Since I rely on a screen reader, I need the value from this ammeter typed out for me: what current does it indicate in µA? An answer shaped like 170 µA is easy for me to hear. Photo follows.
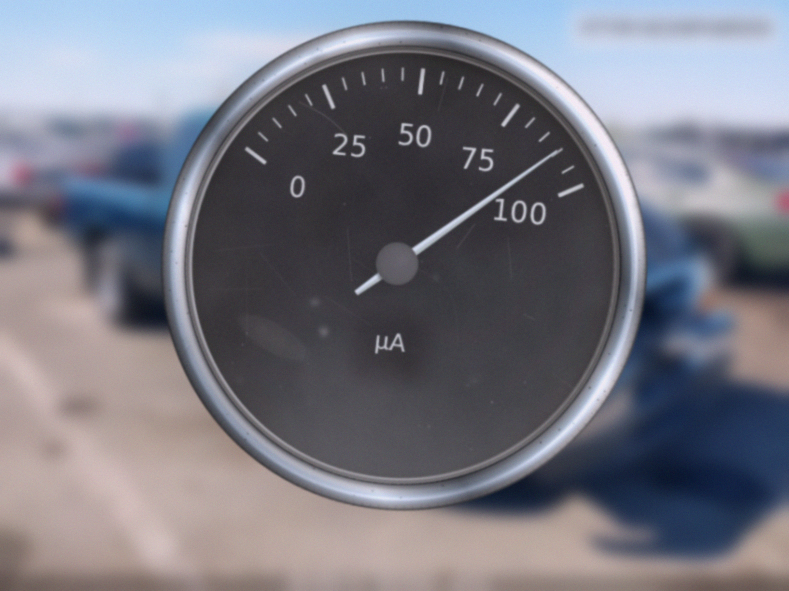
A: 90 µA
